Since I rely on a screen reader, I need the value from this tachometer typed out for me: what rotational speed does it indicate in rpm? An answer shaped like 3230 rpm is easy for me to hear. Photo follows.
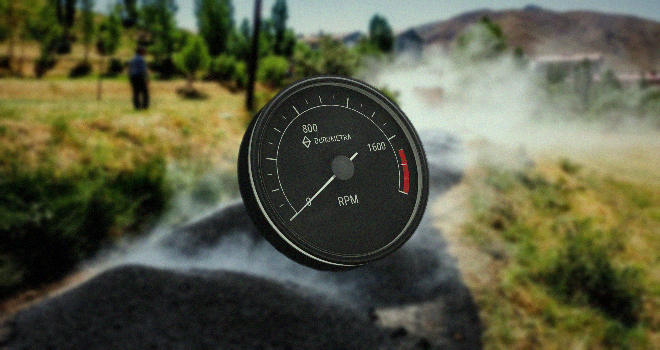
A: 0 rpm
